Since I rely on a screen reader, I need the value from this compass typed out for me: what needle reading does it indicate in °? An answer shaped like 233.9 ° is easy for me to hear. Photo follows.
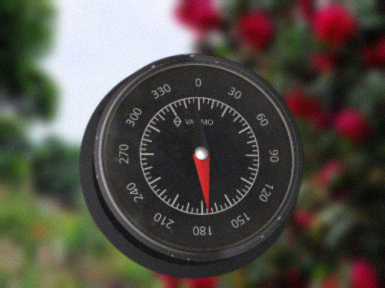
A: 175 °
